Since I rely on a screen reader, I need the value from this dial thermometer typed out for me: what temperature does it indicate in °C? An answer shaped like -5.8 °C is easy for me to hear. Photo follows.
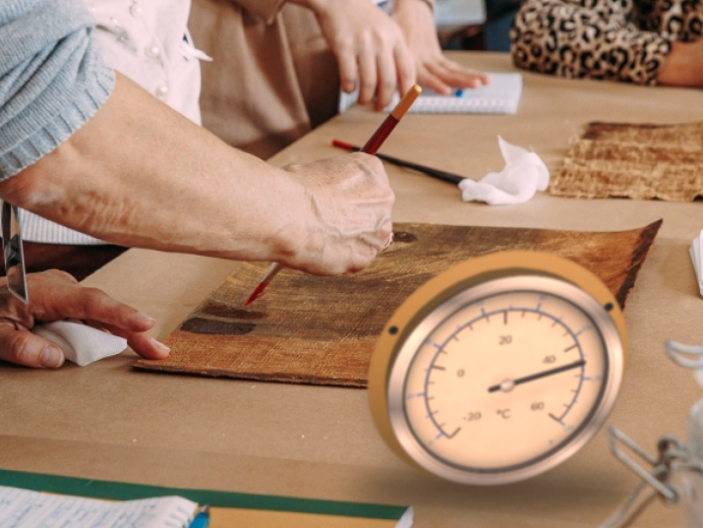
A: 44 °C
